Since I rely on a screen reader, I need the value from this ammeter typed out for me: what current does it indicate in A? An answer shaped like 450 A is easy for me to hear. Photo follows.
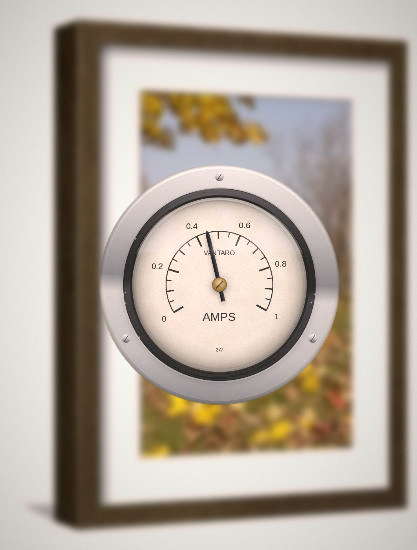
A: 0.45 A
